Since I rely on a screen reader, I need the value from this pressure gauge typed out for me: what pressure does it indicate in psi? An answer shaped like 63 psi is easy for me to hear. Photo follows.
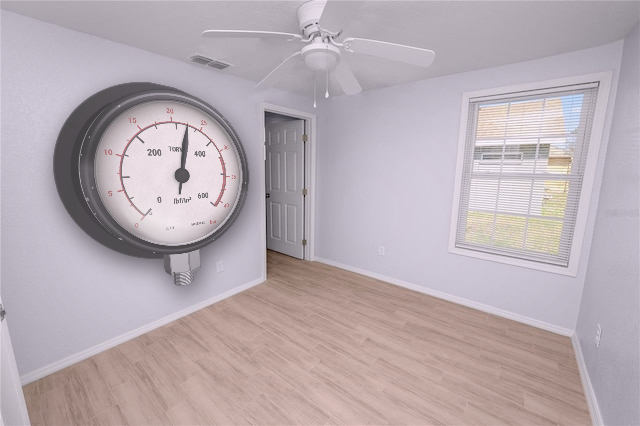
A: 325 psi
